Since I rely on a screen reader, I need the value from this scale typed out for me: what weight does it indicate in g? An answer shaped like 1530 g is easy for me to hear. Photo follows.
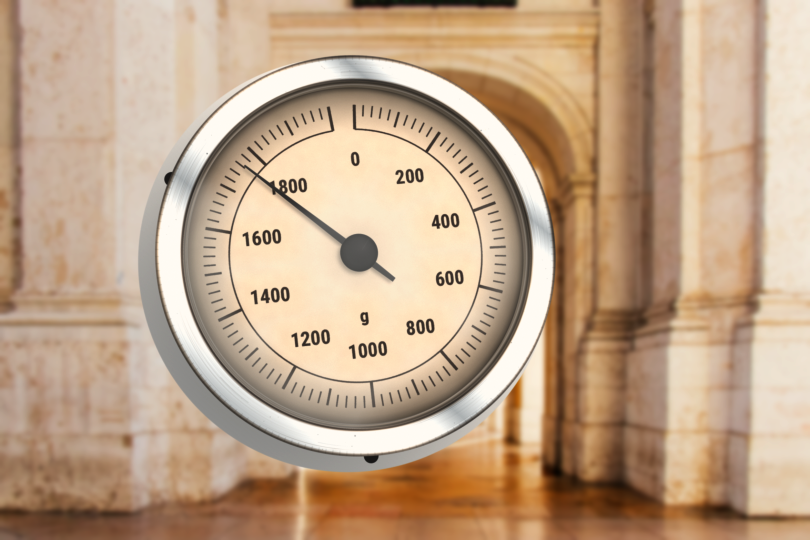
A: 1760 g
